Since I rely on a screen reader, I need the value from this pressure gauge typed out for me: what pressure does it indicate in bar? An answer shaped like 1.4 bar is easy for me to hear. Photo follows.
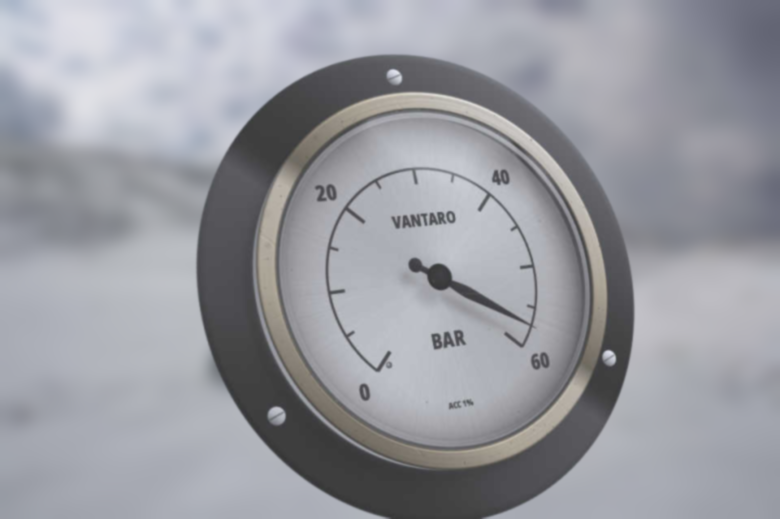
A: 57.5 bar
